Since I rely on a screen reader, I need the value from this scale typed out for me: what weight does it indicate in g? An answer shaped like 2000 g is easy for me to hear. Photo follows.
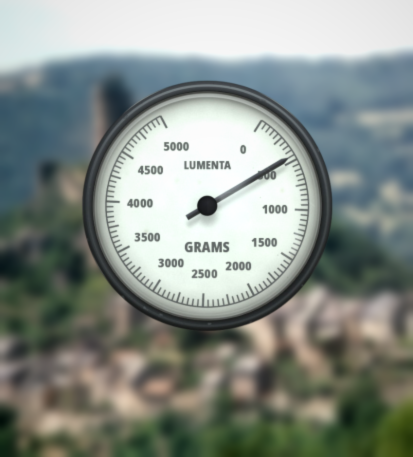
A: 450 g
